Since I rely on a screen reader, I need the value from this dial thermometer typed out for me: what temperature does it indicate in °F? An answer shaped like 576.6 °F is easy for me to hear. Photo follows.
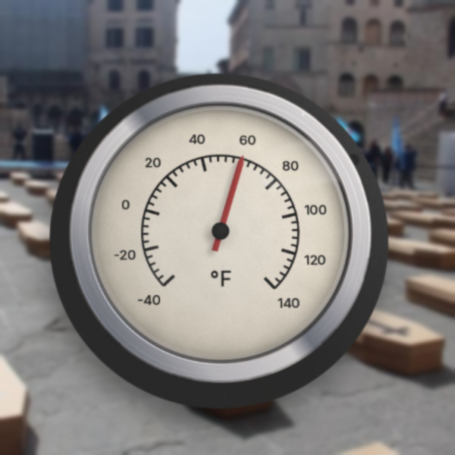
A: 60 °F
